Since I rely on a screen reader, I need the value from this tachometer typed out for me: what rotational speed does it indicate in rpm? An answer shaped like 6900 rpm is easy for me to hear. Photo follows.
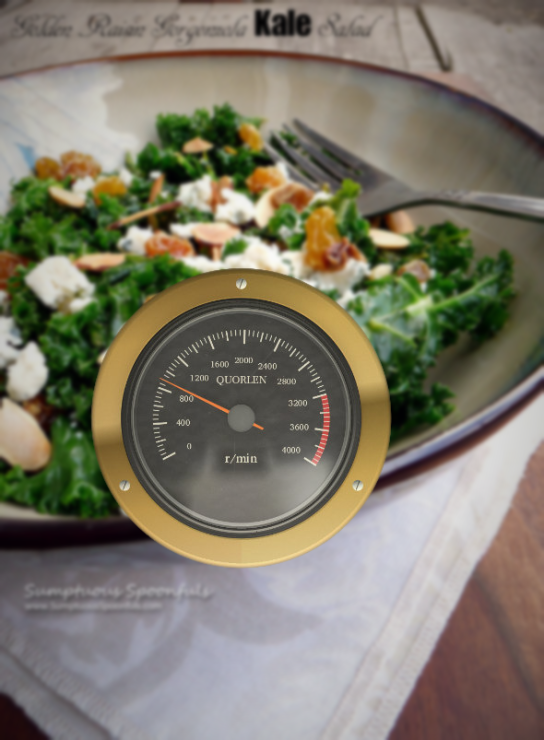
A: 900 rpm
